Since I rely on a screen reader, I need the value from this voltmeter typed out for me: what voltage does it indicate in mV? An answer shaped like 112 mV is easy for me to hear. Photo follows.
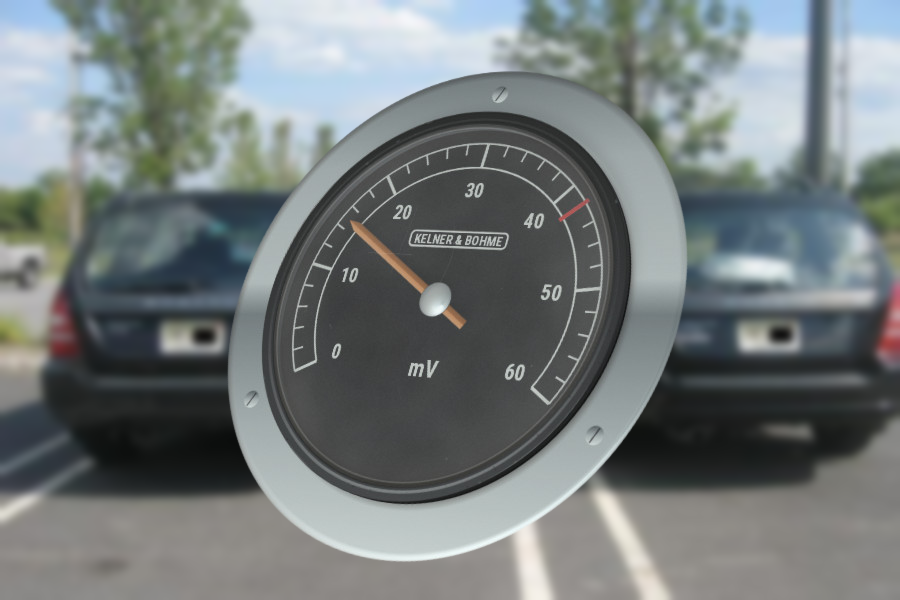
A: 15 mV
